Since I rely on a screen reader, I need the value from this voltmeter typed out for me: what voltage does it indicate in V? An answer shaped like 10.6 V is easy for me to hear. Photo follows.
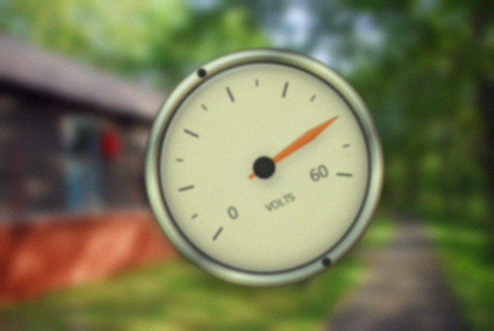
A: 50 V
